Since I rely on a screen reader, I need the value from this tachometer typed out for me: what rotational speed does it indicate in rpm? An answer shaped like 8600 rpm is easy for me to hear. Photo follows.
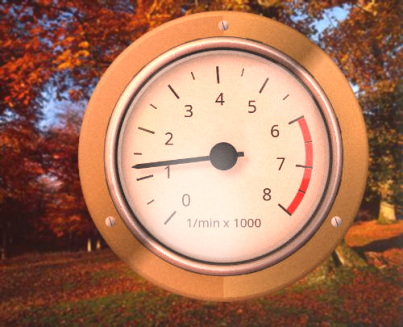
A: 1250 rpm
